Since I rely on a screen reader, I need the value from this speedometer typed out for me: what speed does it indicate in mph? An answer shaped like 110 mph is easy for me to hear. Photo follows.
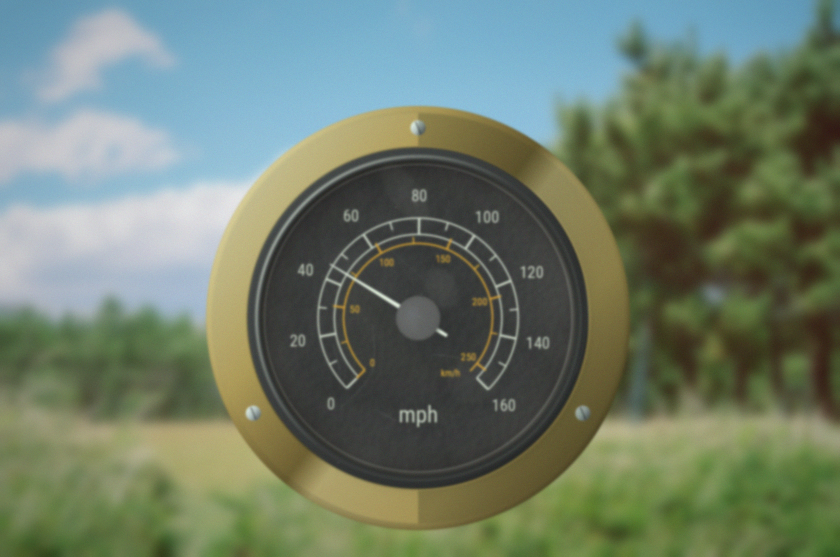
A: 45 mph
